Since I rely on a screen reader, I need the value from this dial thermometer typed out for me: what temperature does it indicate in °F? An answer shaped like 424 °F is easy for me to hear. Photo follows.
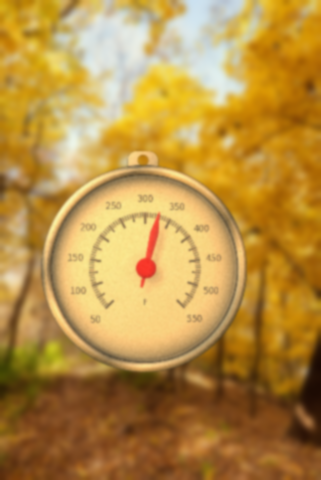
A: 325 °F
